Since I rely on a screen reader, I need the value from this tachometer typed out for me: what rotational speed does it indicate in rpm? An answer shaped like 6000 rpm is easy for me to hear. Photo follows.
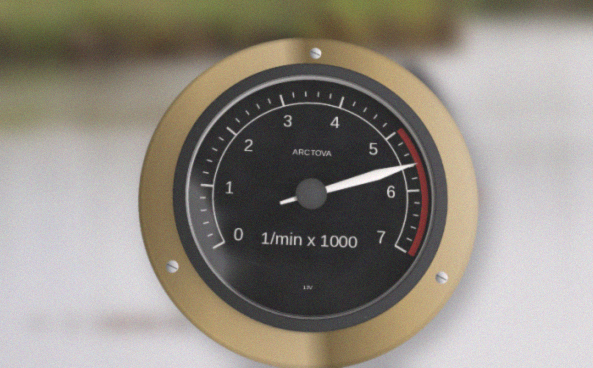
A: 5600 rpm
